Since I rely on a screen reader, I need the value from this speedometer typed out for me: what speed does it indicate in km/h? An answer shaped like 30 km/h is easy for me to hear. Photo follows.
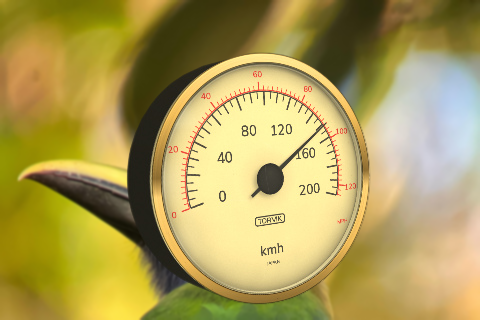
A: 150 km/h
